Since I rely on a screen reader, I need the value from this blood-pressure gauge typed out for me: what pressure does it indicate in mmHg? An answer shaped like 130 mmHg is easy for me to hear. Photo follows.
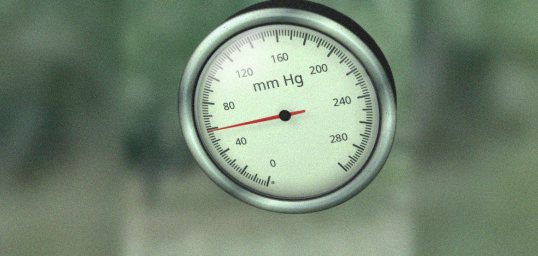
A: 60 mmHg
